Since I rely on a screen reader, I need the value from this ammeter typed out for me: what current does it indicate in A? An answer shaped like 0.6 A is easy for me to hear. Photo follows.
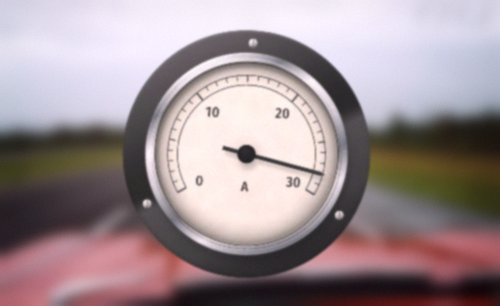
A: 28 A
